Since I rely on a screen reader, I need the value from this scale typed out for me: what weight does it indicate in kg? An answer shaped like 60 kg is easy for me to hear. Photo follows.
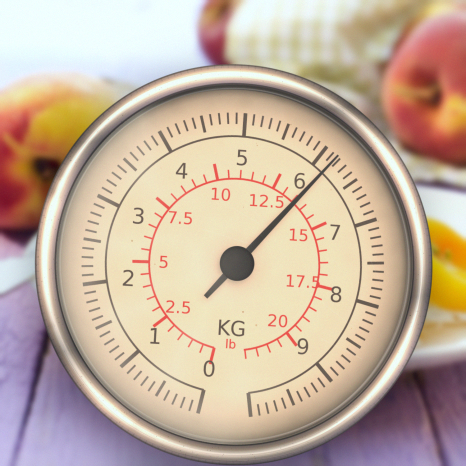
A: 6.15 kg
